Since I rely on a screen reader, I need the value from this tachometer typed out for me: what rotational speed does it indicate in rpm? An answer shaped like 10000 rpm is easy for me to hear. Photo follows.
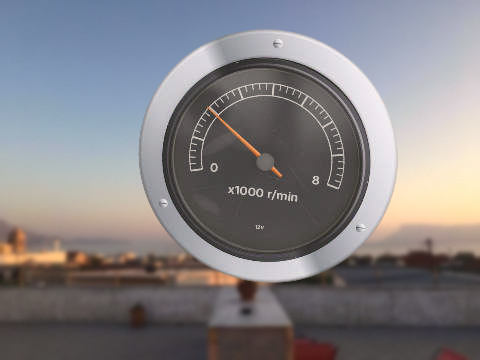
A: 2000 rpm
